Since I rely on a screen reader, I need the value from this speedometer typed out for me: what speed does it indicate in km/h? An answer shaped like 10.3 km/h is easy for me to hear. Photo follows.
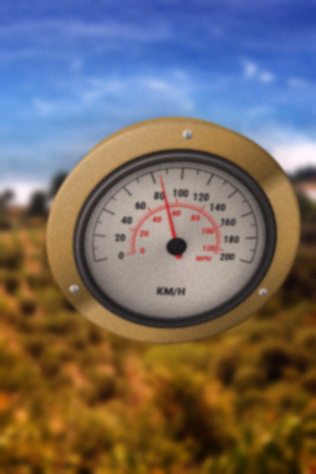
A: 85 km/h
